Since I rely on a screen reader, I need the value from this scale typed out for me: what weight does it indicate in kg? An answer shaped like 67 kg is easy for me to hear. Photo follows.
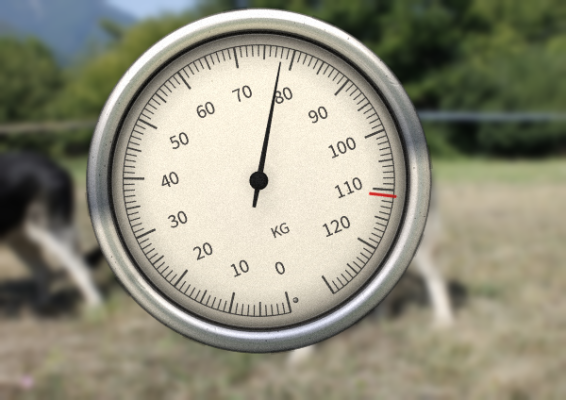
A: 78 kg
